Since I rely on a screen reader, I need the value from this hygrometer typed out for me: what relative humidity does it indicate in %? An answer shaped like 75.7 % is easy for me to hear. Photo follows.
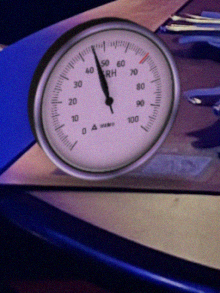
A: 45 %
